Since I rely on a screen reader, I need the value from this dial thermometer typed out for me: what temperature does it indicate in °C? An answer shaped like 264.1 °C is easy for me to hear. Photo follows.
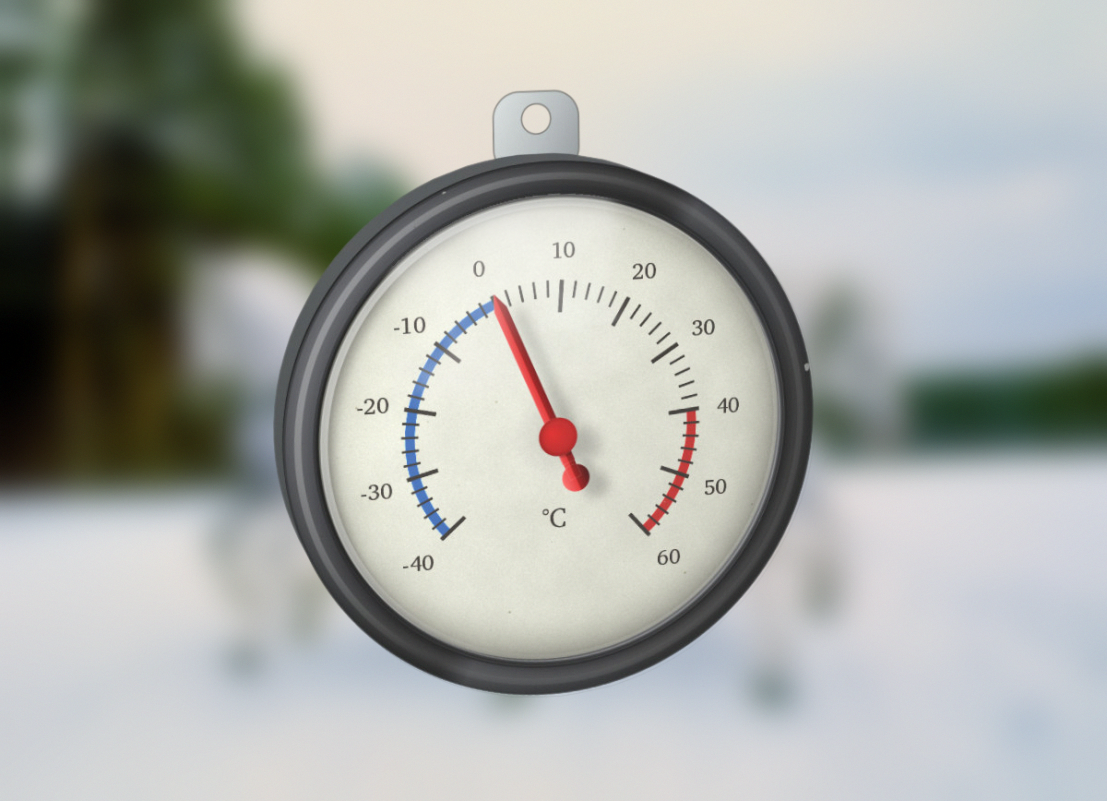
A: 0 °C
